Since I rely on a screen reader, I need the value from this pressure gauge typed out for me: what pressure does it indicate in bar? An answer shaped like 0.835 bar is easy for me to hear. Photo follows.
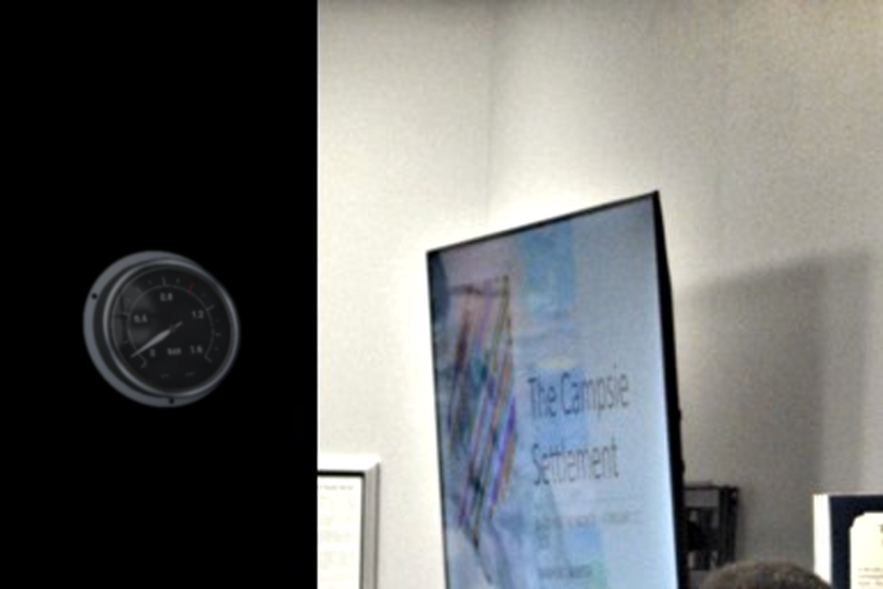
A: 0.1 bar
